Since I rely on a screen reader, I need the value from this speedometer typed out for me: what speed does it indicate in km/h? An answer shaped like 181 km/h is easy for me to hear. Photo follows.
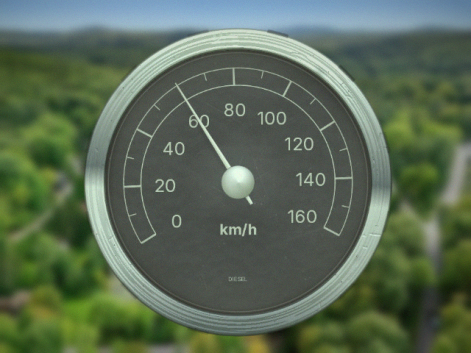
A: 60 km/h
